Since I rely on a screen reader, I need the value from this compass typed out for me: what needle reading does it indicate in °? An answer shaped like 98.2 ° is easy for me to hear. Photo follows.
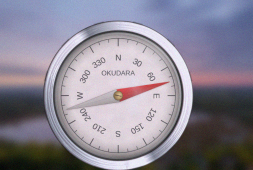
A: 75 °
